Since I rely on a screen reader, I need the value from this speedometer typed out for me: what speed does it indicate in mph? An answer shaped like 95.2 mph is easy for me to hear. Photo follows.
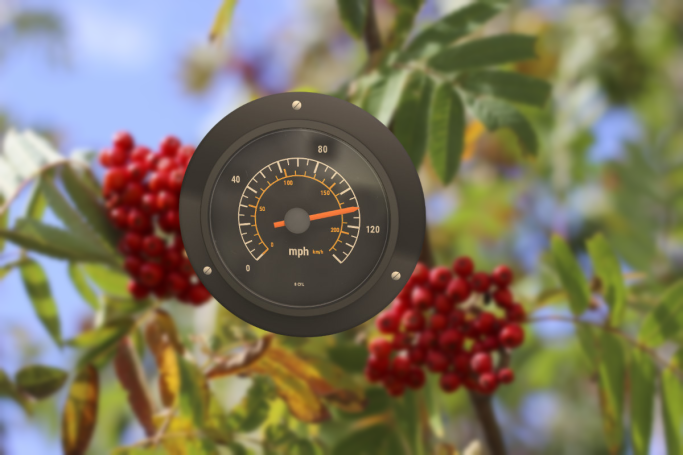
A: 110 mph
